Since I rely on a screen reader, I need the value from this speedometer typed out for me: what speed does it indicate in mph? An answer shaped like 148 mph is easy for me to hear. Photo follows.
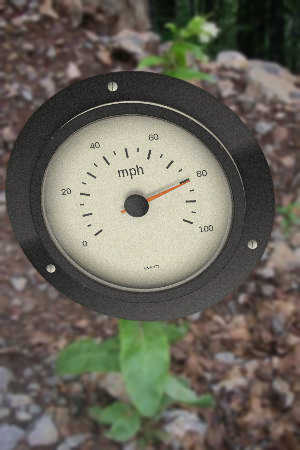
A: 80 mph
